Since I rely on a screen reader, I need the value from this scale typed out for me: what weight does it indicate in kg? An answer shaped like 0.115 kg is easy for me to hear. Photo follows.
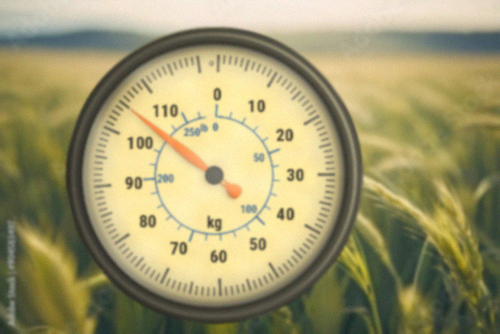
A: 105 kg
